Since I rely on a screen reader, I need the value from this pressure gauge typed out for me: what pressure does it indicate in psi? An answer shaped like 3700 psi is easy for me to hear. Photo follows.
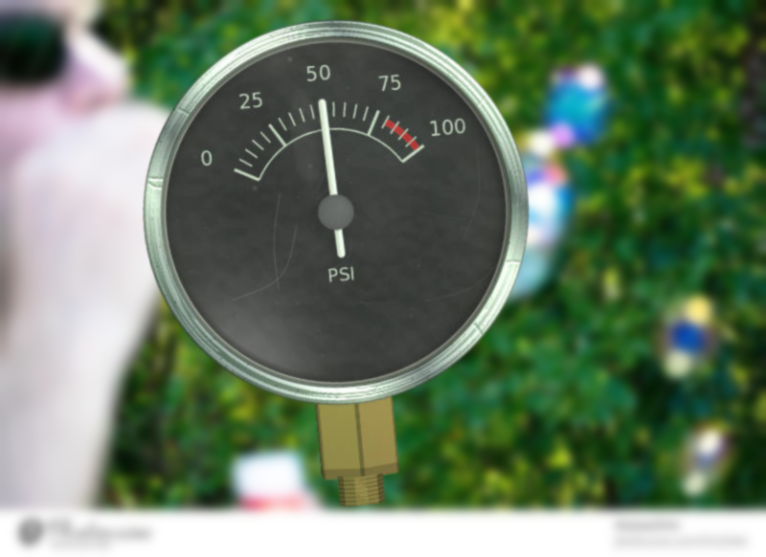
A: 50 psi
